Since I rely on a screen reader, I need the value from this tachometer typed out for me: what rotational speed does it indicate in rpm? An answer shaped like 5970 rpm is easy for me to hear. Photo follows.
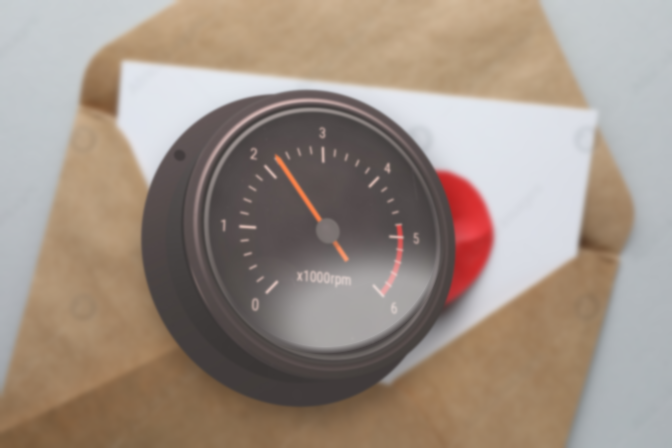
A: 2200 rpm
